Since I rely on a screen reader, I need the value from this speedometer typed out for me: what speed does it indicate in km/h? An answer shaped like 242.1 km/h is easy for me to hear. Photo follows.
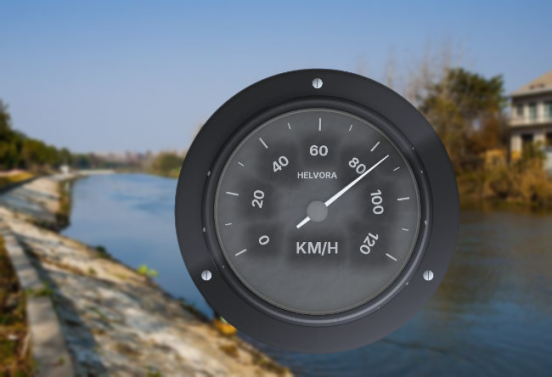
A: 85 km/h
